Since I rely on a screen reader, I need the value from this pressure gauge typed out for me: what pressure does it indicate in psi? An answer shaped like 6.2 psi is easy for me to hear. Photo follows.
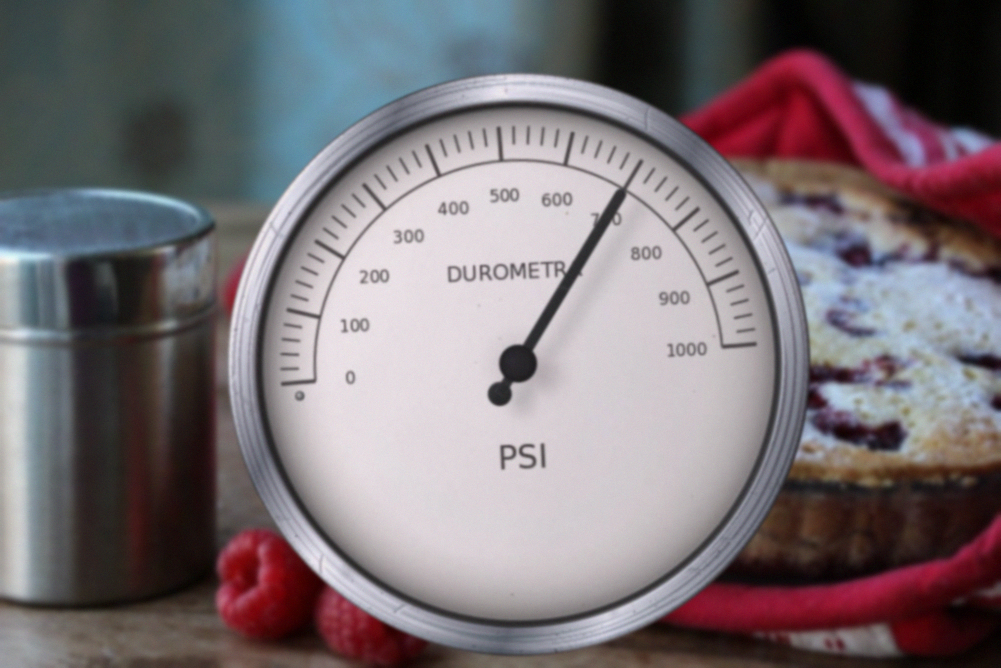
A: 700 psi
